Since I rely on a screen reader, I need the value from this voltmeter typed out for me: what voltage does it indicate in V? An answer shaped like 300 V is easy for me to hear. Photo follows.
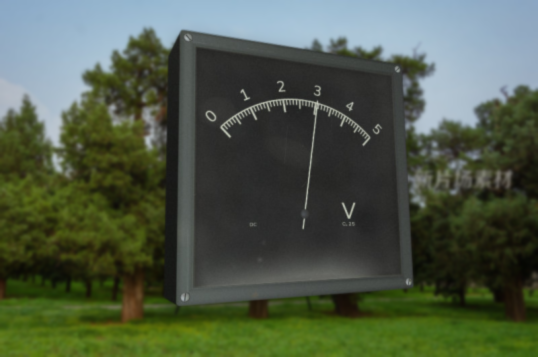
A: 3 V
